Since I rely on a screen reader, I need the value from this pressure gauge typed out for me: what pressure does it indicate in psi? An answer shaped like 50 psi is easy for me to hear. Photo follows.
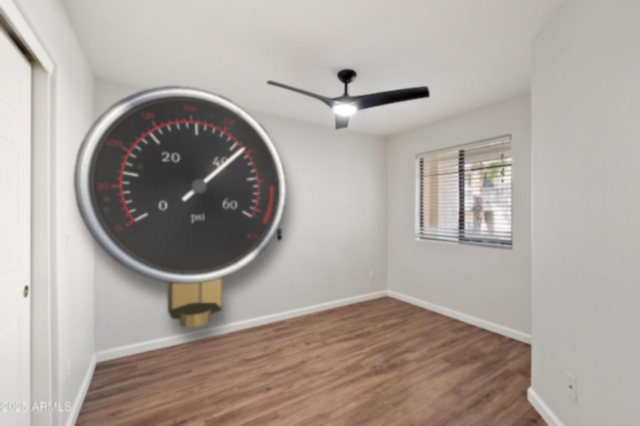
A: 42 psi
